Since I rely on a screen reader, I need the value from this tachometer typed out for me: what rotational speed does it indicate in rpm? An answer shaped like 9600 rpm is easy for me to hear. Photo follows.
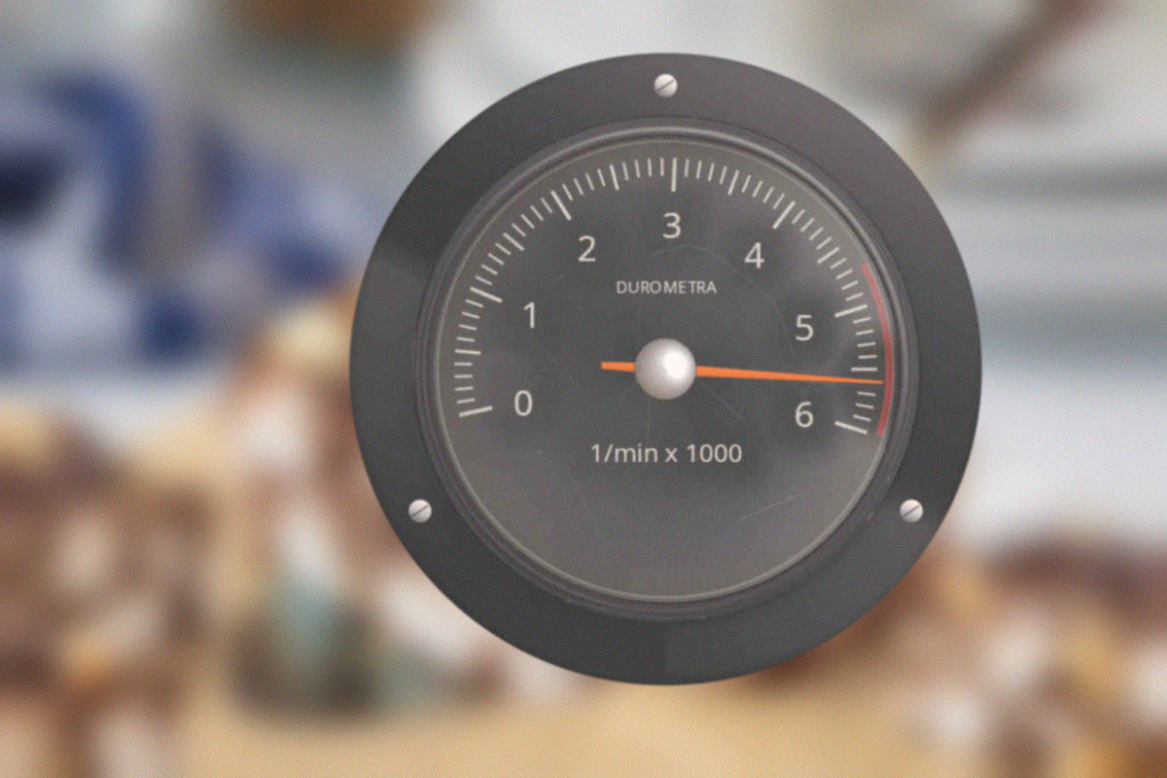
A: 5600 rpm
